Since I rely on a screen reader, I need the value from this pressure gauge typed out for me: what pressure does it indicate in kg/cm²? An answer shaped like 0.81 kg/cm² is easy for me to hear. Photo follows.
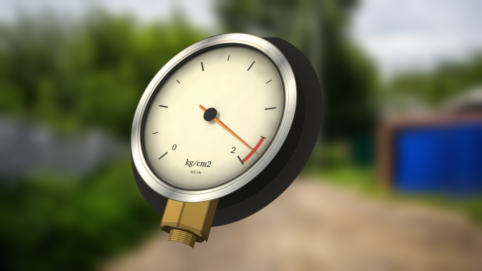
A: 1.9 kg/cm²
